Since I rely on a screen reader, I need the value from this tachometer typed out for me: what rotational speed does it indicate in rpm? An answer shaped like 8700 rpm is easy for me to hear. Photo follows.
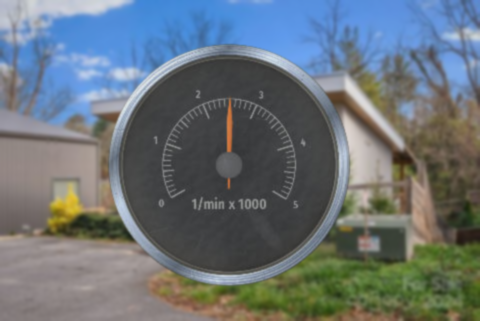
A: 2500 rpm
